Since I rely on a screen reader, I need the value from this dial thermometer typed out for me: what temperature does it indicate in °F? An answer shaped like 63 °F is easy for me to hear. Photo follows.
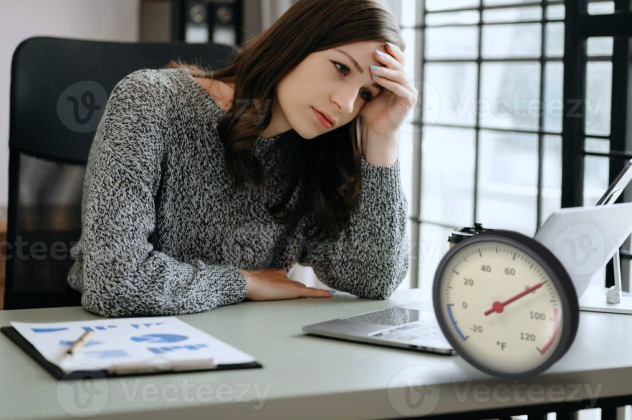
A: 80 °F
